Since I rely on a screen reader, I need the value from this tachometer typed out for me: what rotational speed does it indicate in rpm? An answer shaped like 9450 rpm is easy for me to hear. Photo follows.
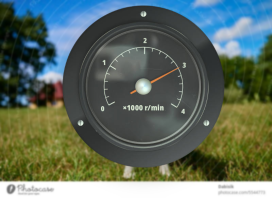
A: 3000 rpm
